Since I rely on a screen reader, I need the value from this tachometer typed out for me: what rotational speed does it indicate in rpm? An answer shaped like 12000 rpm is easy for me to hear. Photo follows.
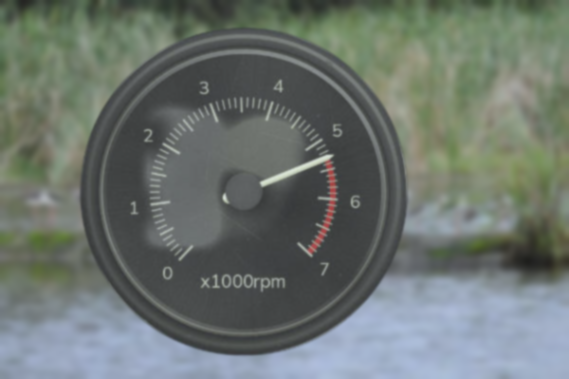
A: 5300 rpm
